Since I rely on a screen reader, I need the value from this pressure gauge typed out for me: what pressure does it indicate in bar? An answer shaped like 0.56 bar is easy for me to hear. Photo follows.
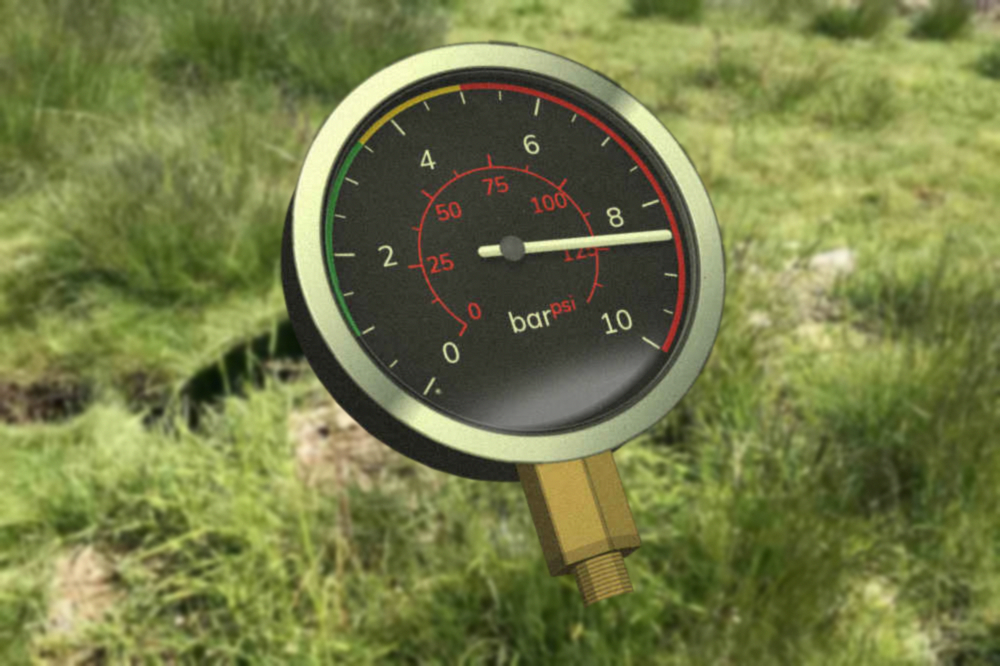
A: 8.5 bar
